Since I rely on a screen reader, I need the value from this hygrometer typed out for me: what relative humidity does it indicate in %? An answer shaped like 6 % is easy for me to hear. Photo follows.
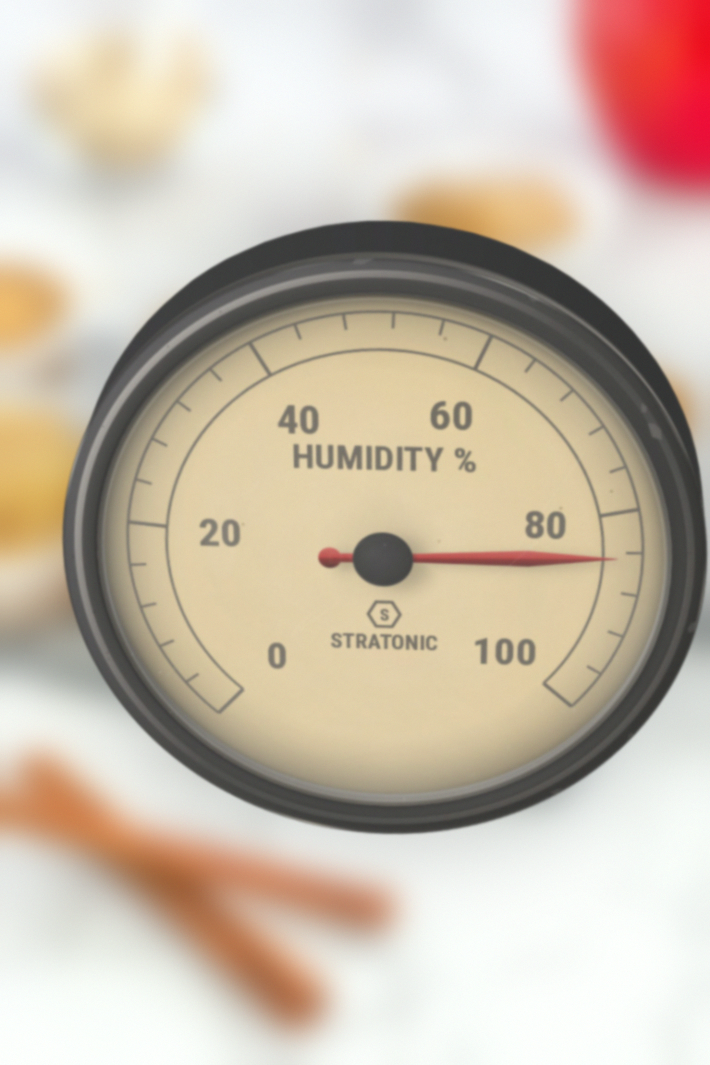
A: 84 %
